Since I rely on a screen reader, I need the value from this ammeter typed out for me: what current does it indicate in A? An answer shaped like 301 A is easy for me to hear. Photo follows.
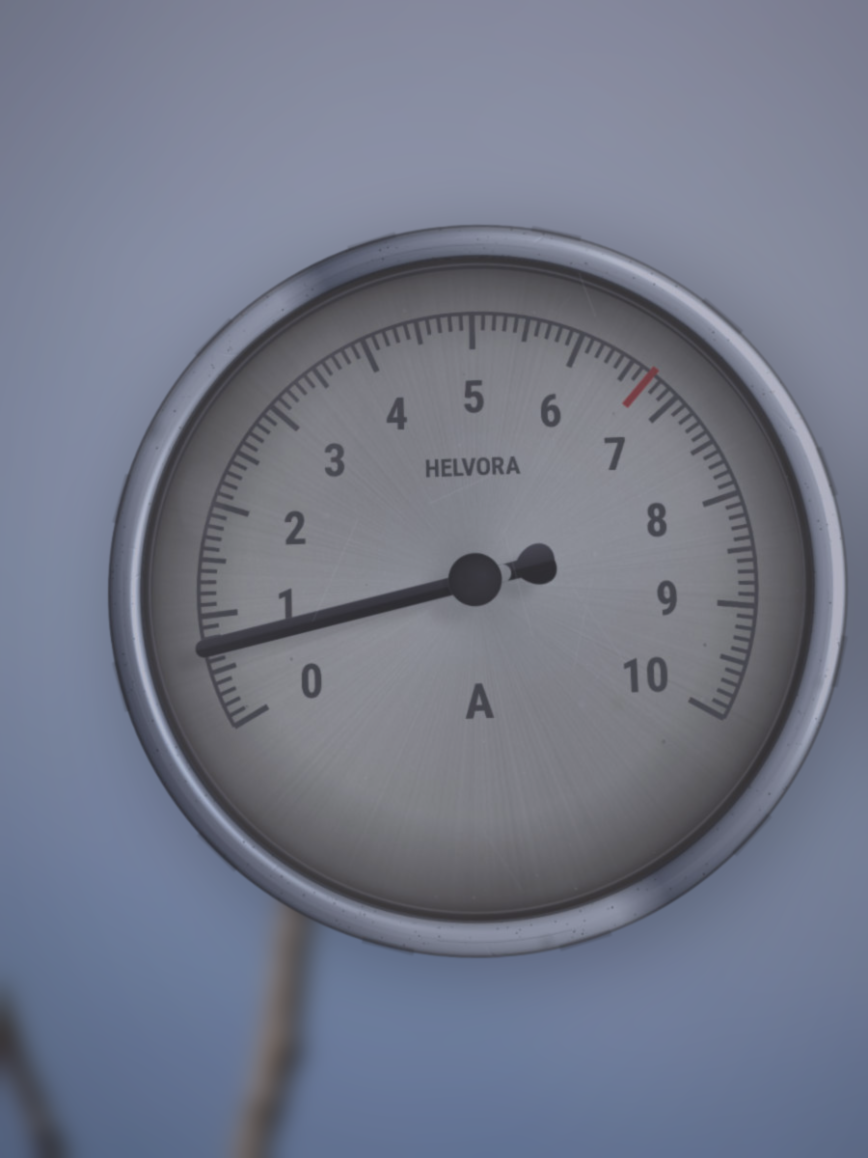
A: 0.7 A
